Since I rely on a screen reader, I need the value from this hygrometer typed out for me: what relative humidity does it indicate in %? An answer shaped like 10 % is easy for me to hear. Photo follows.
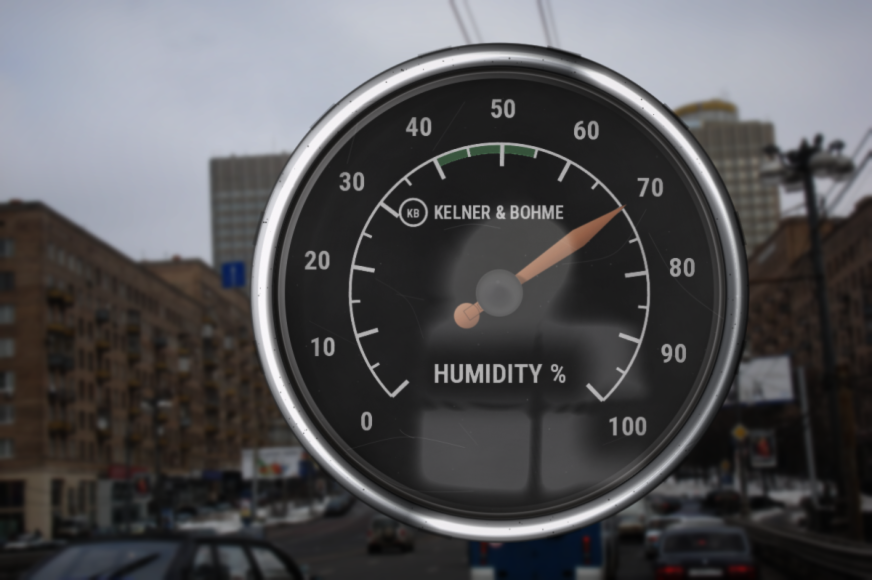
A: 70 %
